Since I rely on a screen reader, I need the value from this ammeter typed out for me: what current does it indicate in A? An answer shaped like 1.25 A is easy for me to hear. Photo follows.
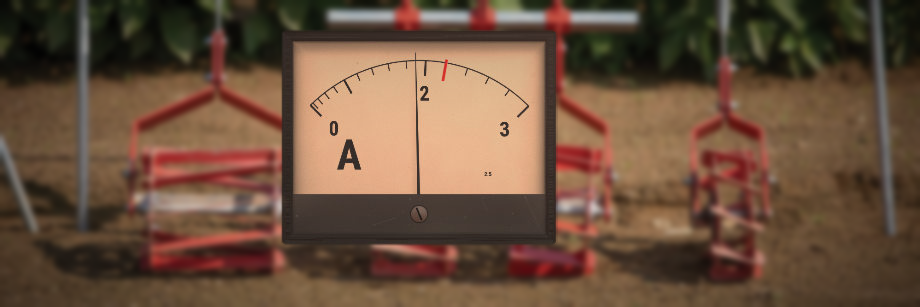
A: 1.9 A
